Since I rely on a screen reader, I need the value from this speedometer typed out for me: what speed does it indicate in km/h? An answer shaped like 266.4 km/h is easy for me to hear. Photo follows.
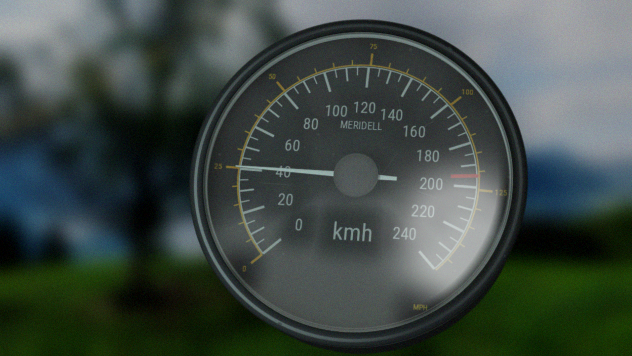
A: 40 km/h
